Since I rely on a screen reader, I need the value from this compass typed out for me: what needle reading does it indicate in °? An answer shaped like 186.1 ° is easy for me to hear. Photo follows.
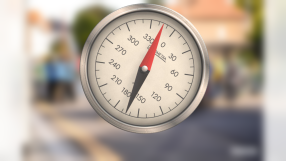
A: 345 °
